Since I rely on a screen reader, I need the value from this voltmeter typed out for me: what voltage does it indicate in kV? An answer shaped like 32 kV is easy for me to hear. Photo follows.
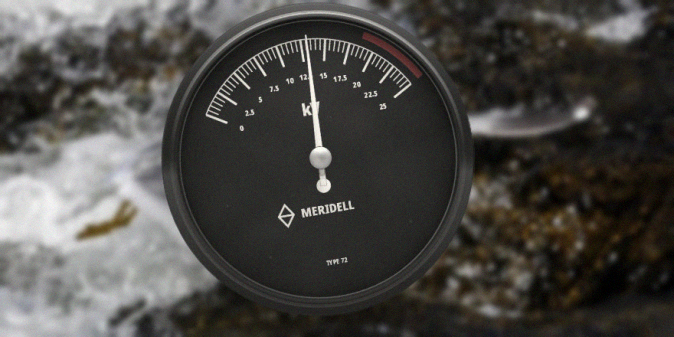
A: 13 kV
